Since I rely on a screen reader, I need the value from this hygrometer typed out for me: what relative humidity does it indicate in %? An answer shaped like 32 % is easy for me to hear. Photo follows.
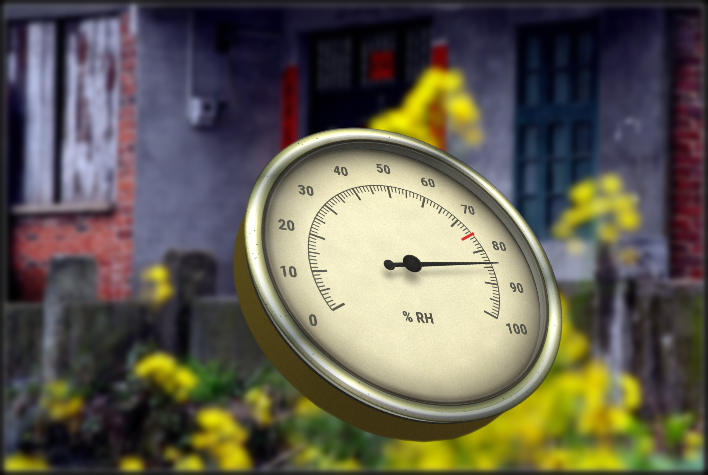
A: 85 %
